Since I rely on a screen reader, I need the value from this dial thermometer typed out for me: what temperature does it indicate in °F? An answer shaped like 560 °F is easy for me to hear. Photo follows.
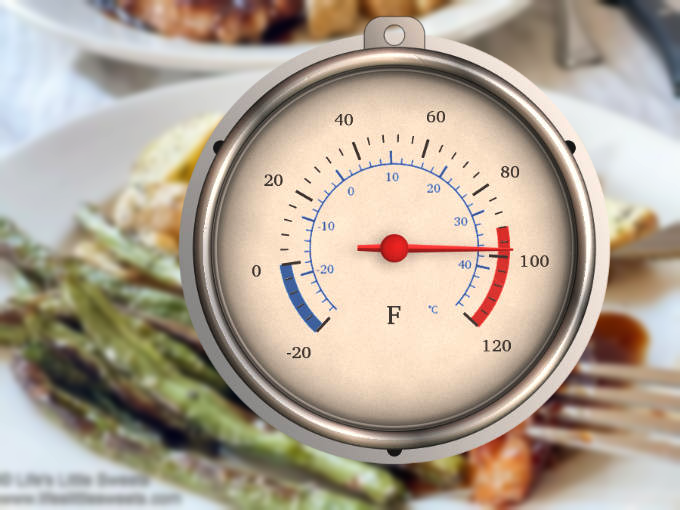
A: 98 °F
